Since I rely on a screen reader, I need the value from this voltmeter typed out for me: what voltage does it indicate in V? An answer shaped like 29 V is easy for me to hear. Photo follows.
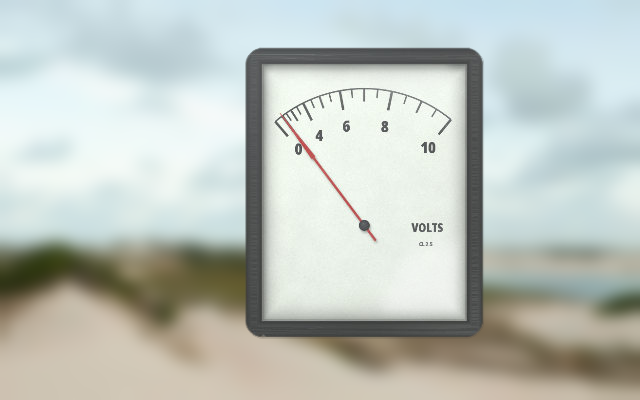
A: 2 V
